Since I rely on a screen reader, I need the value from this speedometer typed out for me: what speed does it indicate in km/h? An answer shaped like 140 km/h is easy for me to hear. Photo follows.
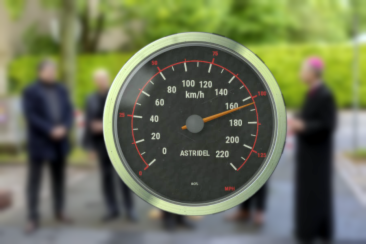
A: 165 km/h
